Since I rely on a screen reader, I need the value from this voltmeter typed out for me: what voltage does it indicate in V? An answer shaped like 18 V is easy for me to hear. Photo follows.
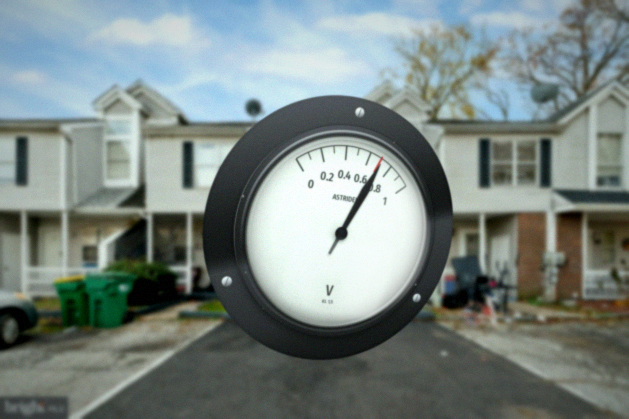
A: 0.7 V
